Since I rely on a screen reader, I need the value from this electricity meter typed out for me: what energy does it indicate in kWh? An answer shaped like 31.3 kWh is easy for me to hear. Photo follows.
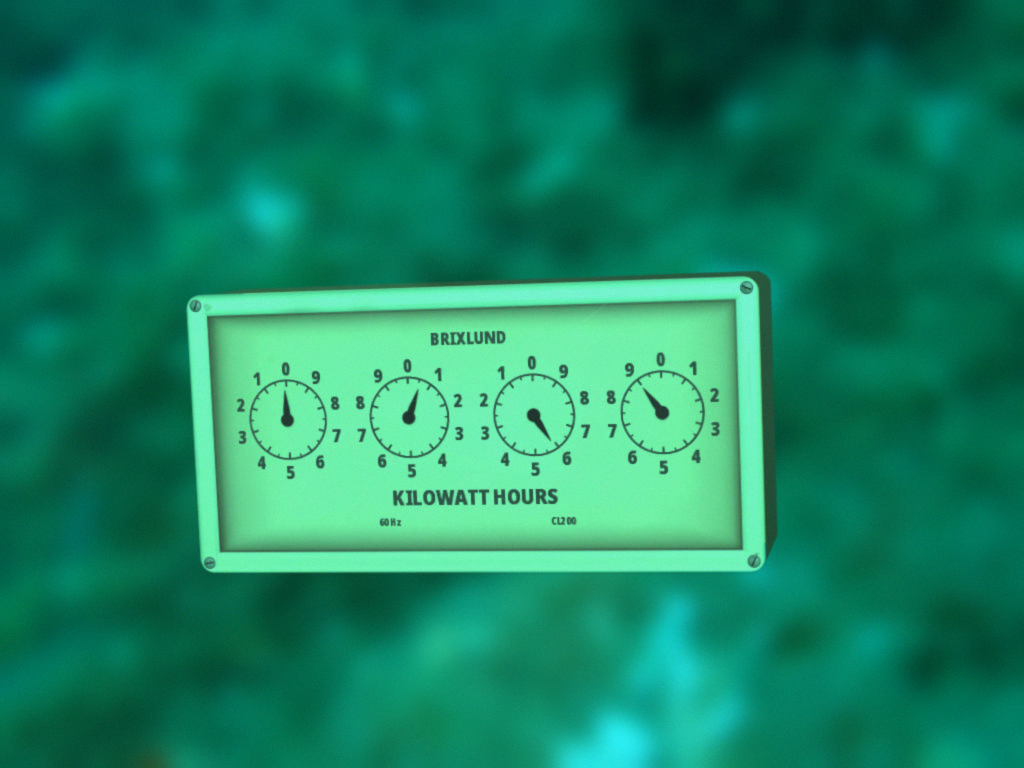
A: 59 kWh
